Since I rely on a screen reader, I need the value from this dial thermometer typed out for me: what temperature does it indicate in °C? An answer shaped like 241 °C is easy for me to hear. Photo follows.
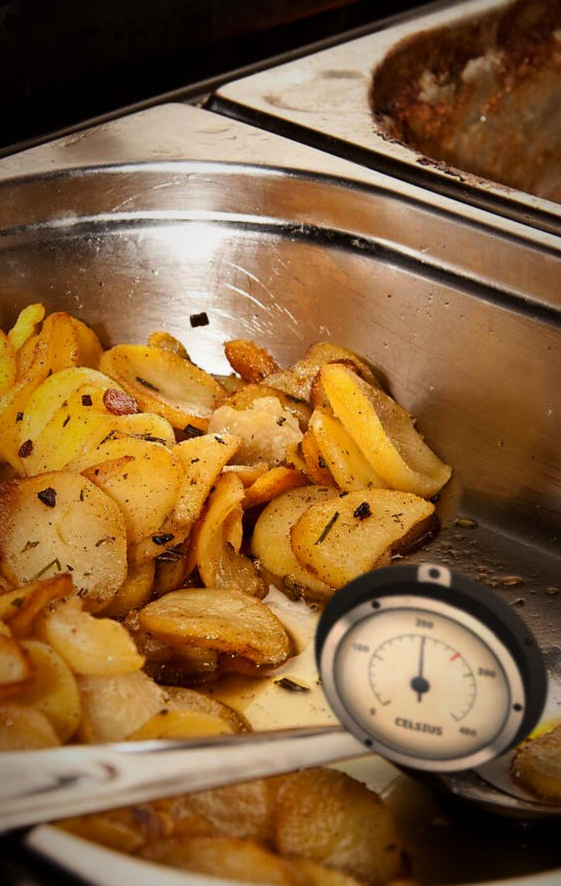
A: 200 °C
